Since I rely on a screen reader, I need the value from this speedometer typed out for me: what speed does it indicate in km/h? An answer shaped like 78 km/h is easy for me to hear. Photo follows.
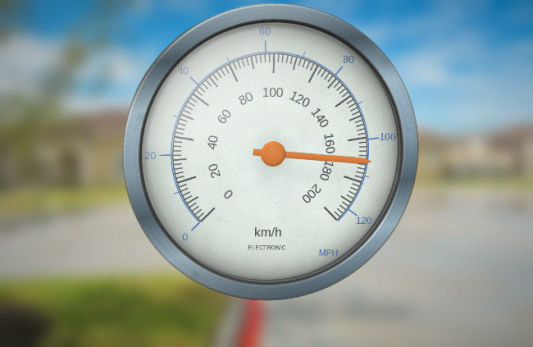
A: 170 km/h
